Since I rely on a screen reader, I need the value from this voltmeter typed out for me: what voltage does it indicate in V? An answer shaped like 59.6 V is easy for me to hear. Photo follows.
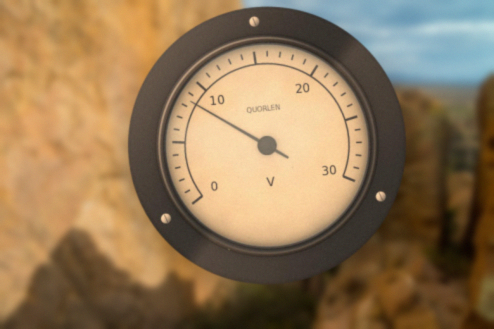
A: 8.5 V
